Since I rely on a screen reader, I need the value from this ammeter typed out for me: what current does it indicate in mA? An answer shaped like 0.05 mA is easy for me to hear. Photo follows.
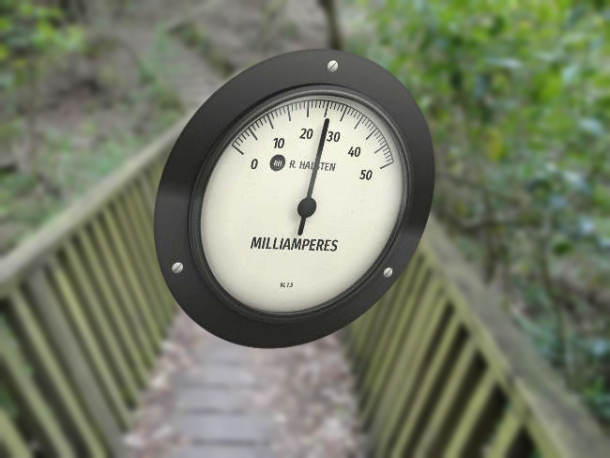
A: 25 mA
